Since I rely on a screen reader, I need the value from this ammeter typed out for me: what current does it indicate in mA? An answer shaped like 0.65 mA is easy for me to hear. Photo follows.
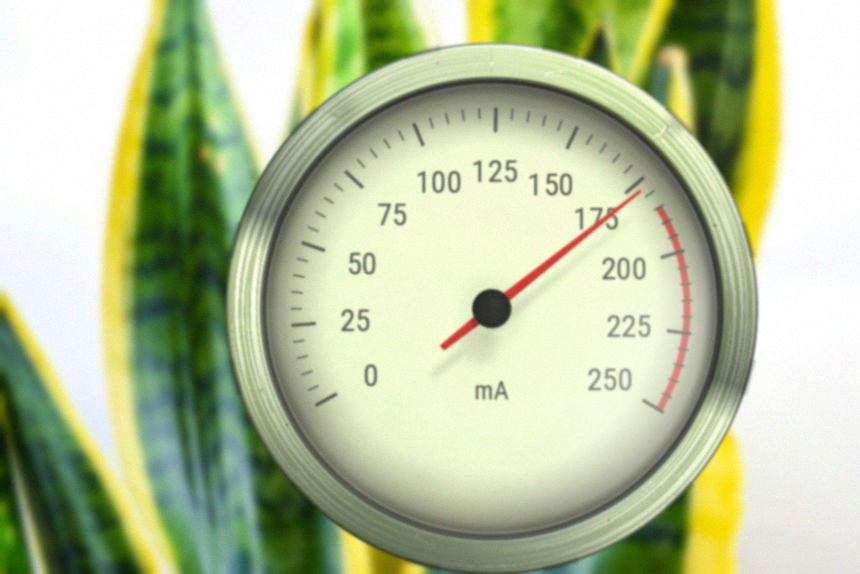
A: 177.5 mA
